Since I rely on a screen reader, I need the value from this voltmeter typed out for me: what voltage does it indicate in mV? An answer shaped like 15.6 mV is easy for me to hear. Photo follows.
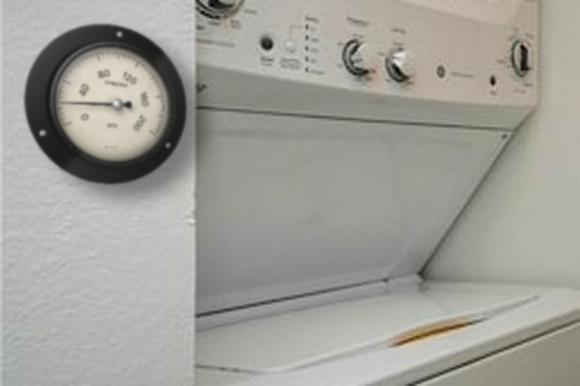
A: 20 mV
